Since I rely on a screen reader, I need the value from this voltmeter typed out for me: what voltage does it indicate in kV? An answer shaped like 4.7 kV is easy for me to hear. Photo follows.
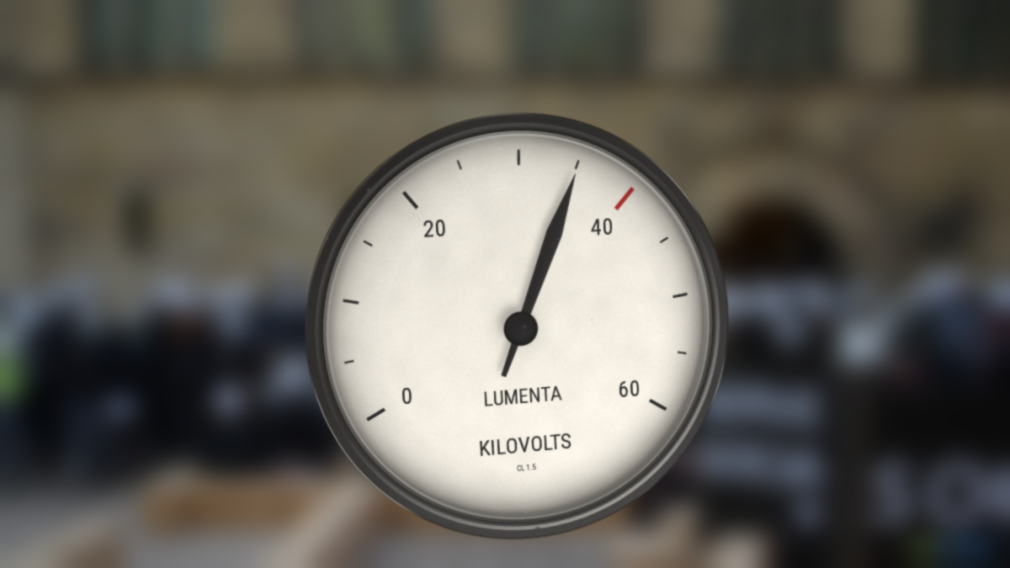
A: 35 kV
